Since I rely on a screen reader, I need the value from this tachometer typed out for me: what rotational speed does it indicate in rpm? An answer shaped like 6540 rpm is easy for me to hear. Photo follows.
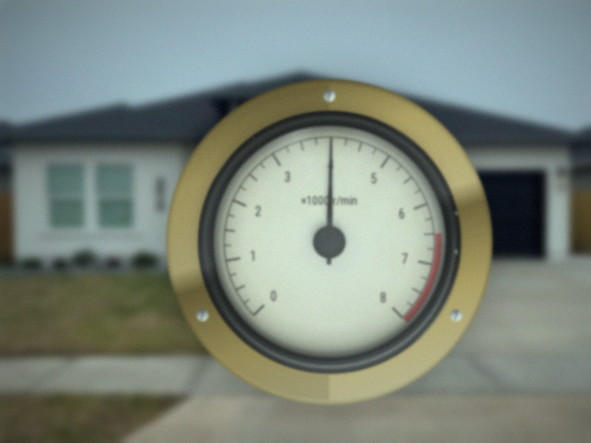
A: 4000 rpm
